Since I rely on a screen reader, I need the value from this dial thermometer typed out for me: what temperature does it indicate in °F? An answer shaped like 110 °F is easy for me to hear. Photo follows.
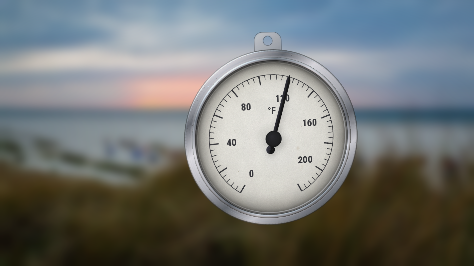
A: 120 °F
